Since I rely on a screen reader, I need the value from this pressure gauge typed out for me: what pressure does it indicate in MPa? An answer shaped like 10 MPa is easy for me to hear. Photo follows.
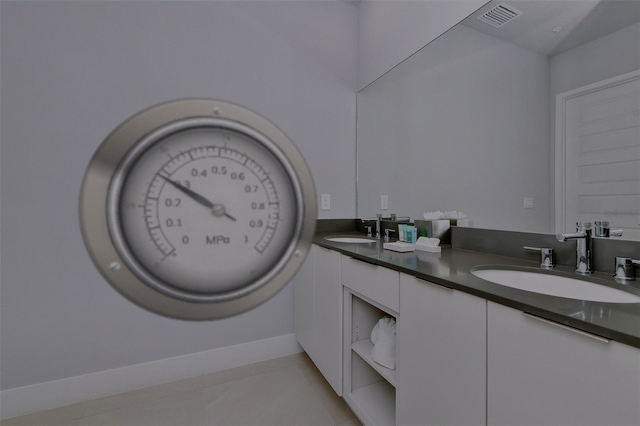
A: 0.28 MPa
